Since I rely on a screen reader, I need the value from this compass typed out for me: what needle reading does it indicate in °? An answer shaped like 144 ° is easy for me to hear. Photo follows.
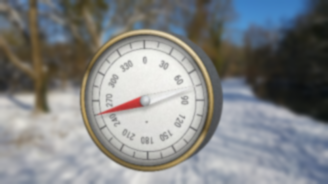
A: 255 °
